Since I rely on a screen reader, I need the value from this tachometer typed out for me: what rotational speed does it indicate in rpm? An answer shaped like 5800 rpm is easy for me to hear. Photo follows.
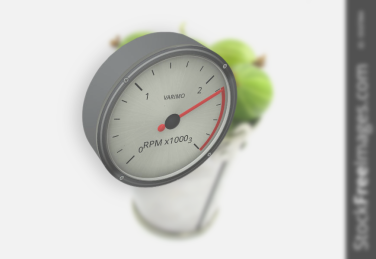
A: 2200 rpm
